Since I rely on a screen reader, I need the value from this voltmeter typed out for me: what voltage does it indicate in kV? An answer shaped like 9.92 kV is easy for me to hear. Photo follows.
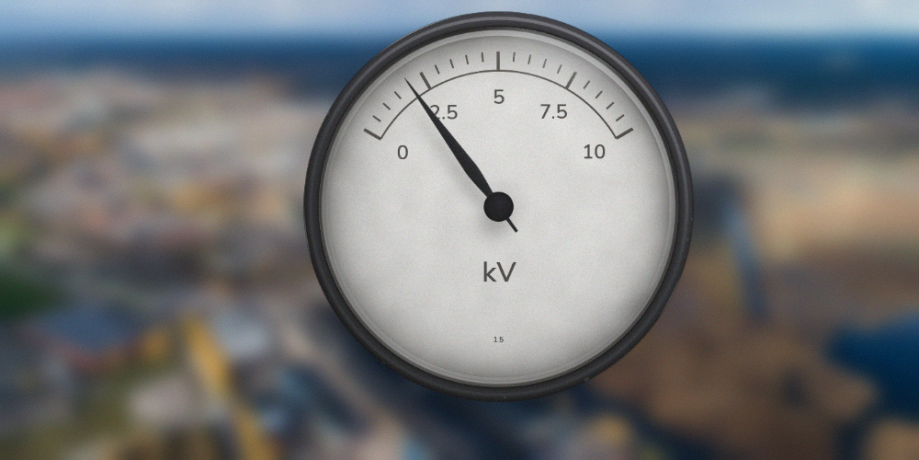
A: 2 kV
